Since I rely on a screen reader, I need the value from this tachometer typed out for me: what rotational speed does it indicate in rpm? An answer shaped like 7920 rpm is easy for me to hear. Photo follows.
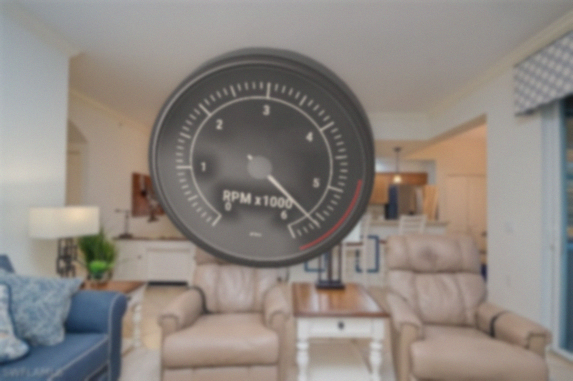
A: 5600 rpm
